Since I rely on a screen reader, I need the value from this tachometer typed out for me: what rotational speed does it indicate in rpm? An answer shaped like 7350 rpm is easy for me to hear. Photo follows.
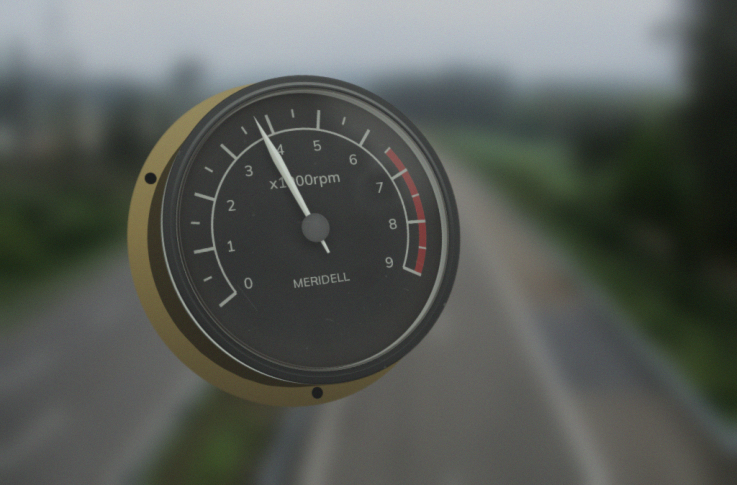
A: 3750 rpm
